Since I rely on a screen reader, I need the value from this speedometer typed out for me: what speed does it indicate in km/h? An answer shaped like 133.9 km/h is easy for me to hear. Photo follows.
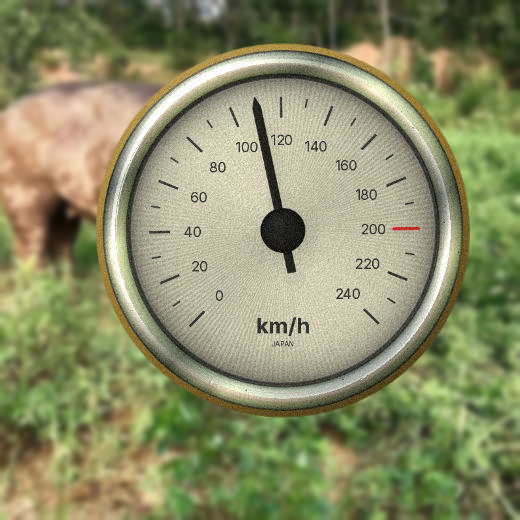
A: 110 km/h
